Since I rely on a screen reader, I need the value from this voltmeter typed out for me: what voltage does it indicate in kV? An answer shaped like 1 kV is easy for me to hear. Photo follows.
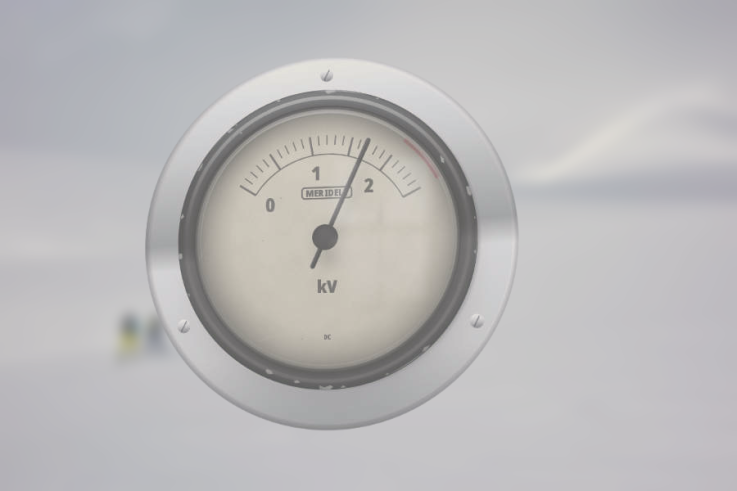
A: 1.7 kV
